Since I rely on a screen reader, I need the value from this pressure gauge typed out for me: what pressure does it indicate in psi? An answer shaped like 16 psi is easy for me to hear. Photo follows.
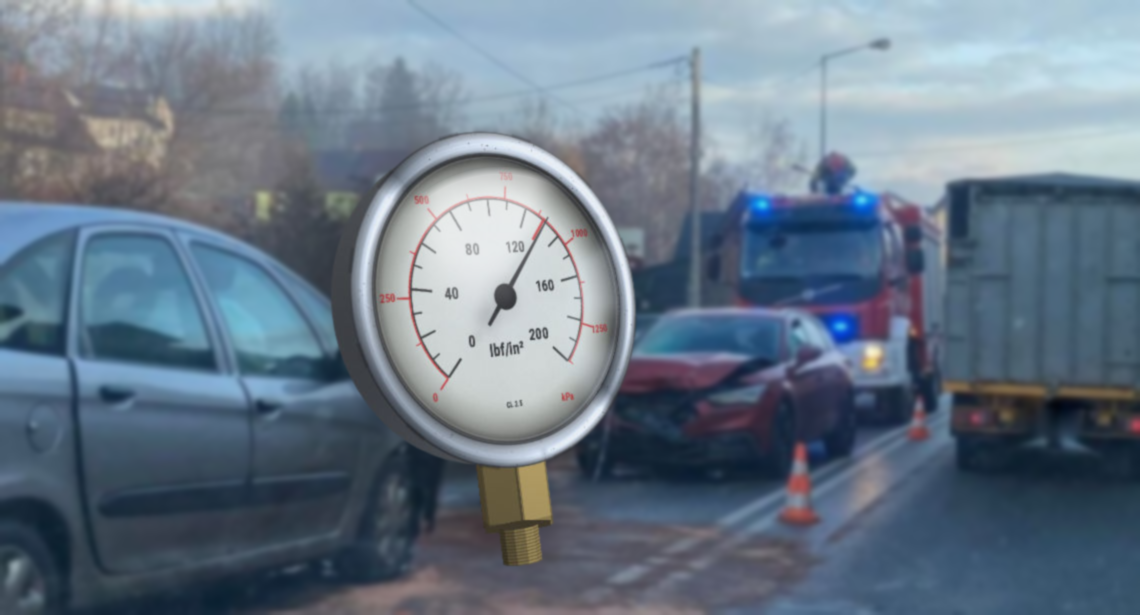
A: 130 psi
